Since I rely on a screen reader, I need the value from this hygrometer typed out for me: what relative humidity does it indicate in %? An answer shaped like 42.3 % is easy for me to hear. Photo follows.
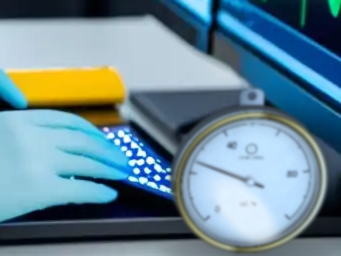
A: 25 %
